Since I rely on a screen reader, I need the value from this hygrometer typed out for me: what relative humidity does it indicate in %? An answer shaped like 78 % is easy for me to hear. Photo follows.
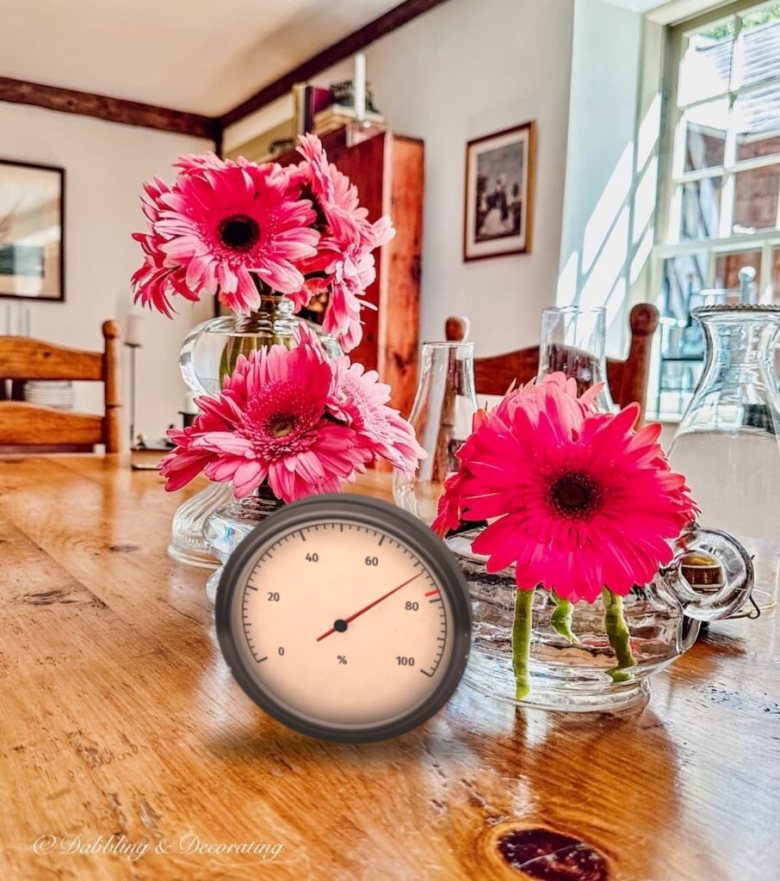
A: 72 %
